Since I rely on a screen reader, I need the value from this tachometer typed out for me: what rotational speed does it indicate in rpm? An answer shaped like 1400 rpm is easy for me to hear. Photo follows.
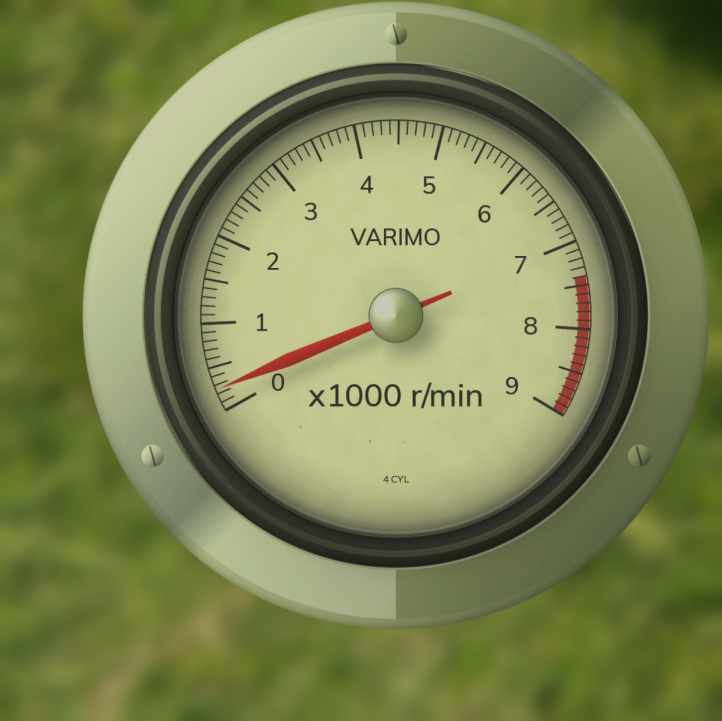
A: 250 rpm
